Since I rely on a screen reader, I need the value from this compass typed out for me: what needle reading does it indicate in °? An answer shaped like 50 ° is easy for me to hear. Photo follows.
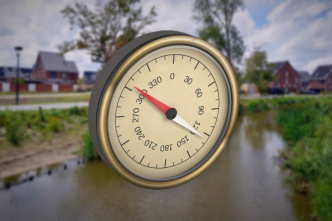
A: 305 °
